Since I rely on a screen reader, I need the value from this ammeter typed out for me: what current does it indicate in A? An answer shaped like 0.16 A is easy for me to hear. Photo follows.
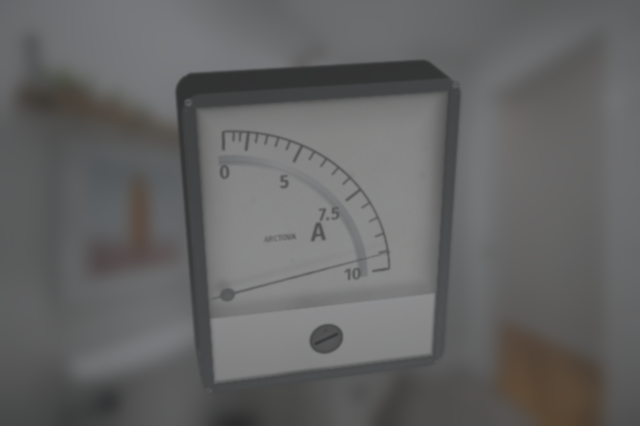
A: 9.5 A
